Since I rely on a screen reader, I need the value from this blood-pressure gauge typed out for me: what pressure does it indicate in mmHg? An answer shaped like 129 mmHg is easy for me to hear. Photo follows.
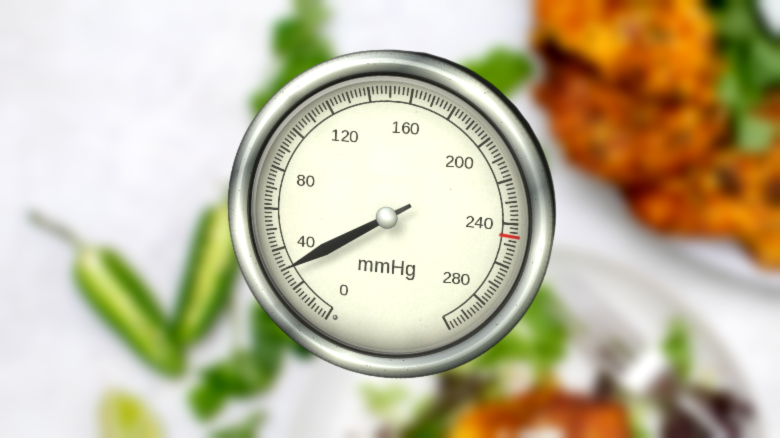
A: 30 mmHg
